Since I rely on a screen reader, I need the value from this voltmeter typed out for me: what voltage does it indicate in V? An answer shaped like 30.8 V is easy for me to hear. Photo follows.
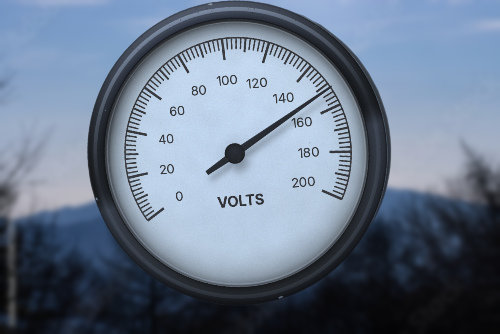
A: 152 V
